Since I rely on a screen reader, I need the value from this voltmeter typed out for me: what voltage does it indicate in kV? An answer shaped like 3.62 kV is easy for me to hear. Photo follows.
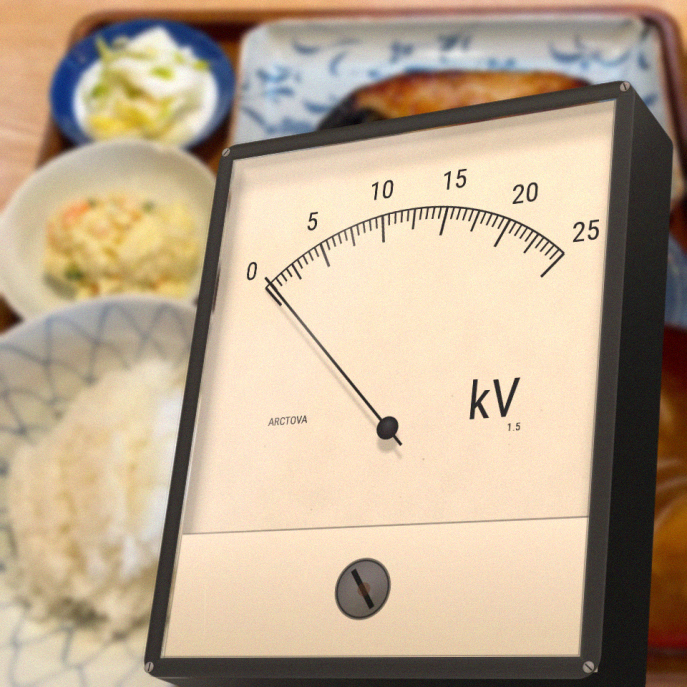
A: 0.5 kV
